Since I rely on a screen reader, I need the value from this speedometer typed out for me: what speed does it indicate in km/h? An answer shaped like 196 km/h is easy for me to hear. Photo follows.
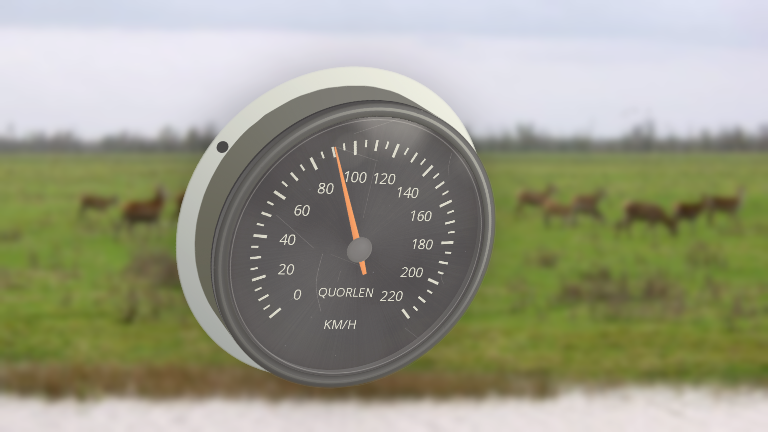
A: 90 km/h
